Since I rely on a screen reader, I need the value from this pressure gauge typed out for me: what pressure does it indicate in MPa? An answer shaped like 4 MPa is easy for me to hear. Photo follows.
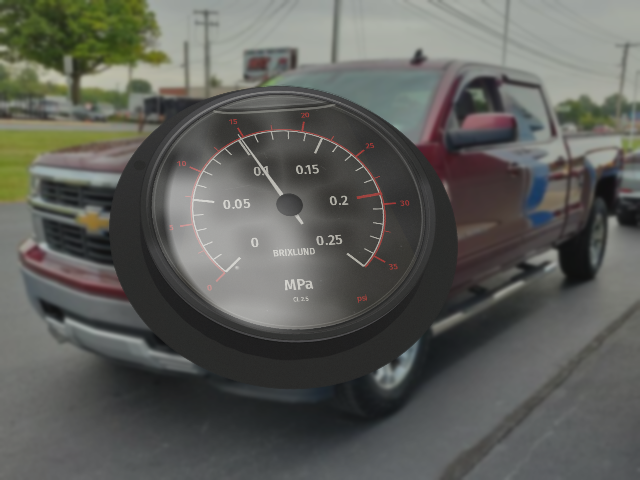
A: 0.1 MPa
